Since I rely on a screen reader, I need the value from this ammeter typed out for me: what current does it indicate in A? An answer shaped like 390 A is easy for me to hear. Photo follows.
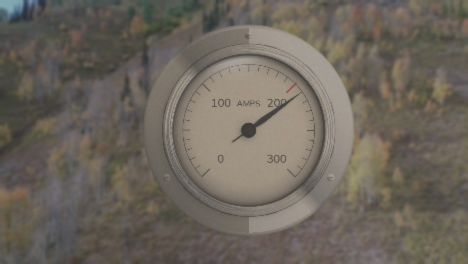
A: 210 A
